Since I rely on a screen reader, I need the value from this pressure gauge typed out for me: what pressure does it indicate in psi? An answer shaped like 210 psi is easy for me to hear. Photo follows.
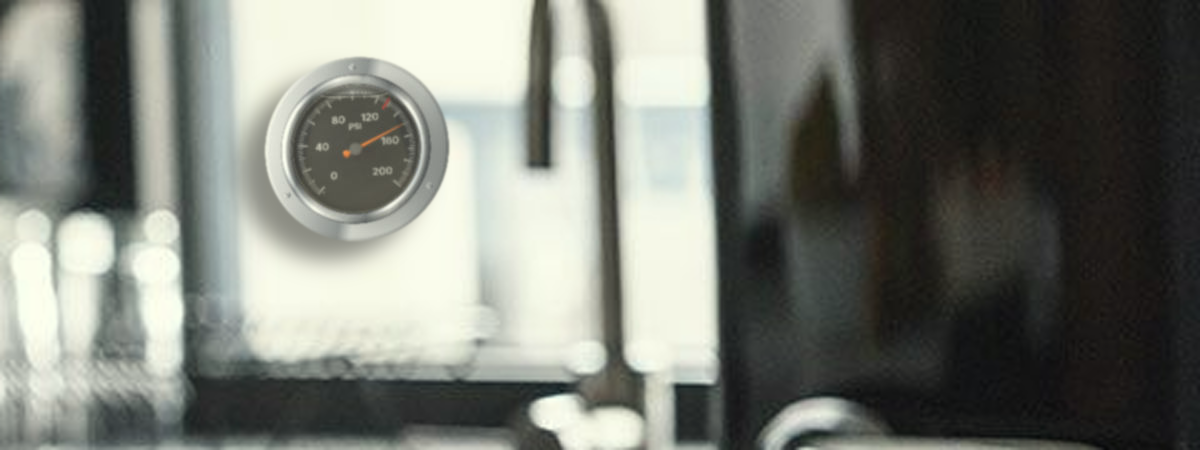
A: 150 psi
